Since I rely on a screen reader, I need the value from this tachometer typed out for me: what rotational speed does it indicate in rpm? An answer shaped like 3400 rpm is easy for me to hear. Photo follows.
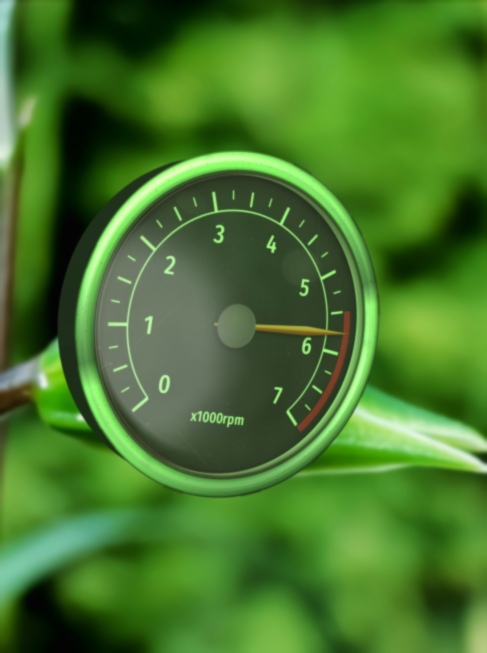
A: 5750 rpm
